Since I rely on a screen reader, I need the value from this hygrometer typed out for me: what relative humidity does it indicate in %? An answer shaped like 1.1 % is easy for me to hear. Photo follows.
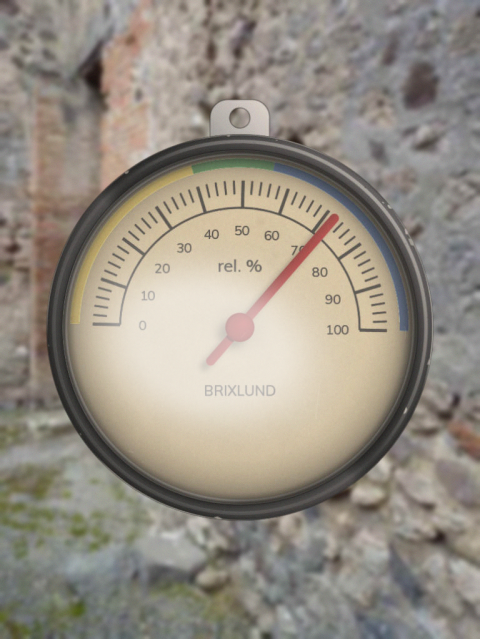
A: 72 %
